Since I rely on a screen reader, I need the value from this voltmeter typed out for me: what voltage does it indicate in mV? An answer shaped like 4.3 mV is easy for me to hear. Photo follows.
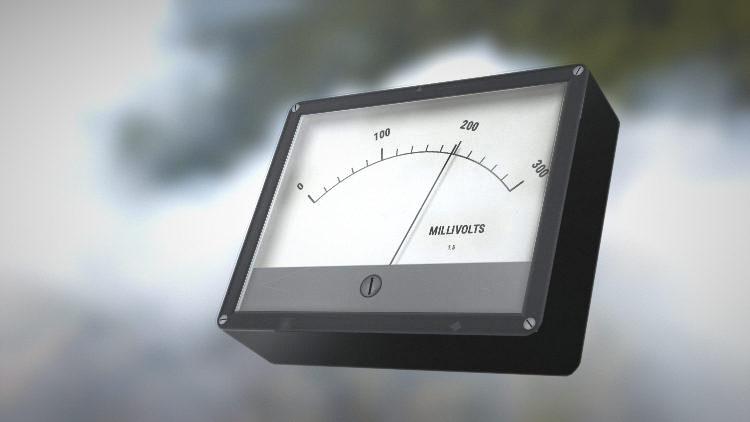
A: 200 mV
